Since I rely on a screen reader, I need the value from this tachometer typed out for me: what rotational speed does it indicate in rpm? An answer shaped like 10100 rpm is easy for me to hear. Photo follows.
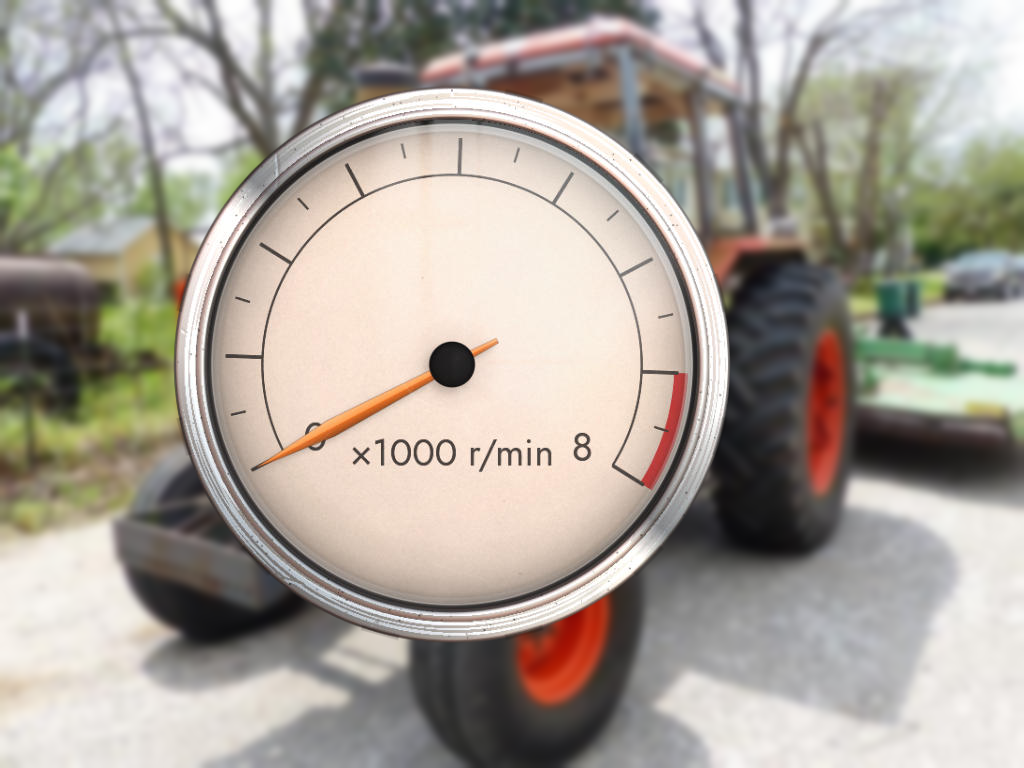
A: 0 rpm
